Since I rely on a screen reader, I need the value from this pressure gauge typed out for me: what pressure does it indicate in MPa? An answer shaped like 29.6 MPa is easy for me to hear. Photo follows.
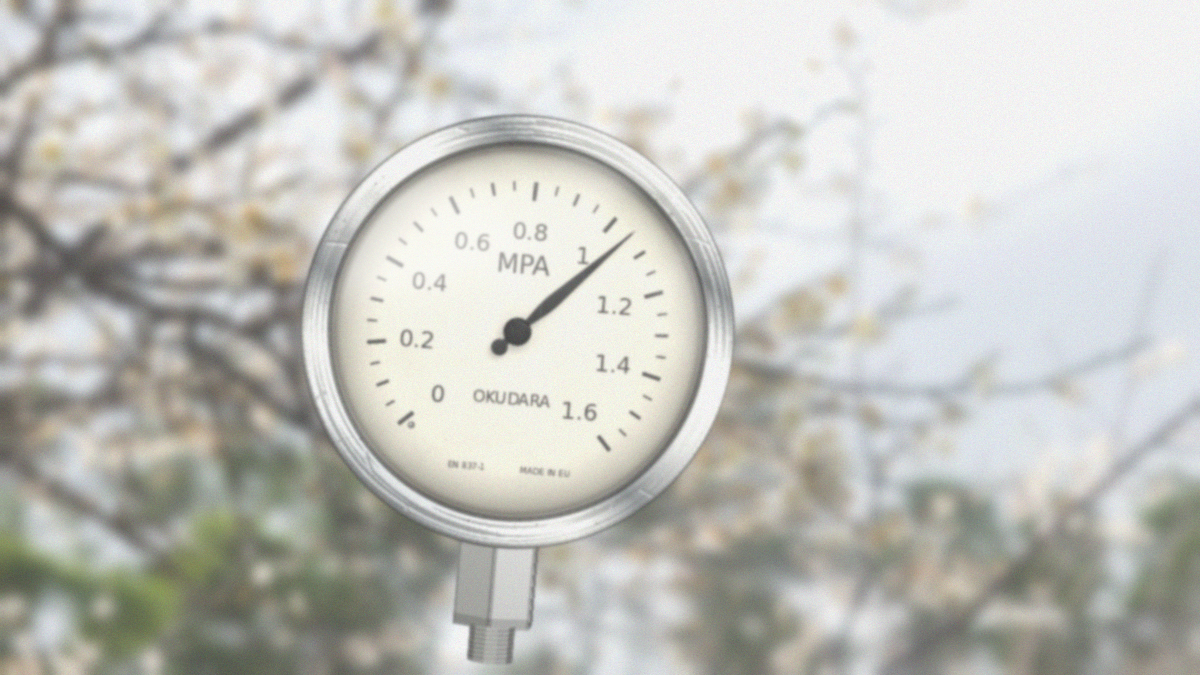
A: 1.05 MPa
